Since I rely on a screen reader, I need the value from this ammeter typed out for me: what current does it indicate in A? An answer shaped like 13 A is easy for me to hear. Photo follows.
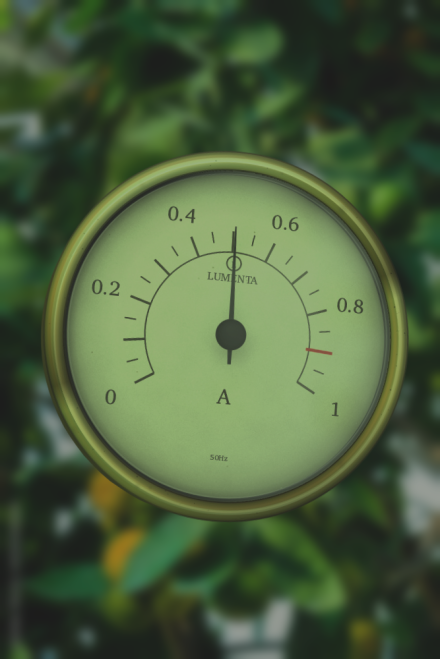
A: 0.5 A
